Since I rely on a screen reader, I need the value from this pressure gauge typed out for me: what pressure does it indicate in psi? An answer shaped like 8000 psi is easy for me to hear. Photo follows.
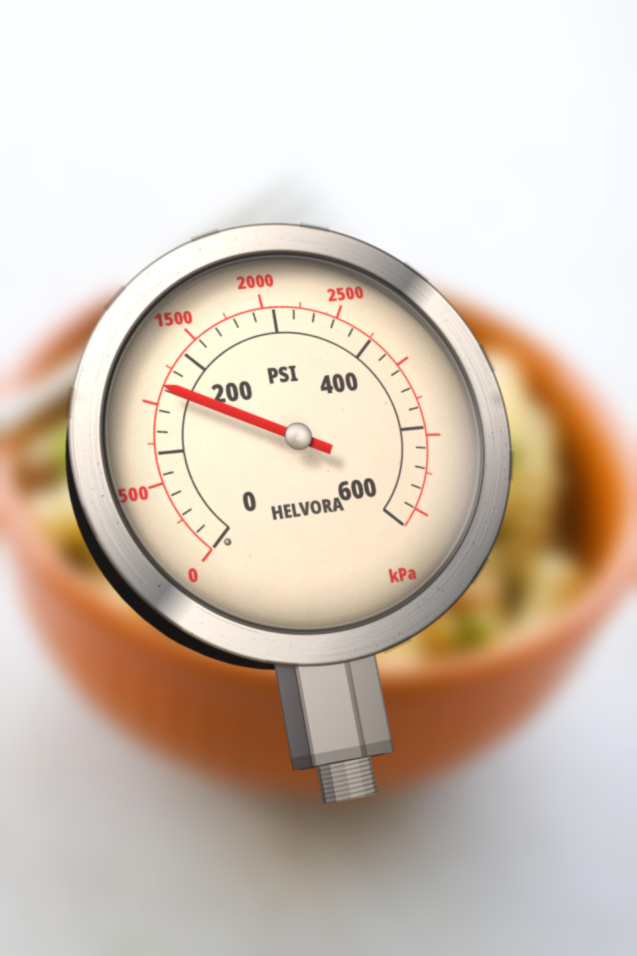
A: 160 psi
